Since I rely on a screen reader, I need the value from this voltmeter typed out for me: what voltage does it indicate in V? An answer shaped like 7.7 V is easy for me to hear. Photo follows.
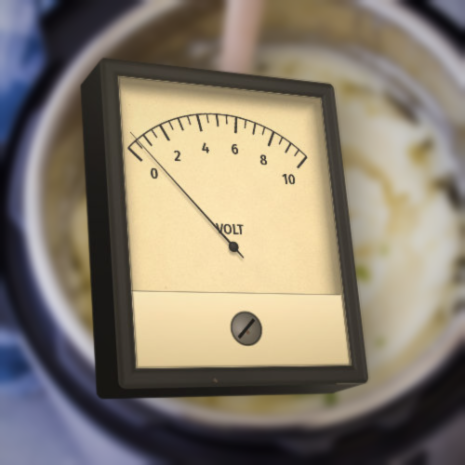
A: 0.5 V
